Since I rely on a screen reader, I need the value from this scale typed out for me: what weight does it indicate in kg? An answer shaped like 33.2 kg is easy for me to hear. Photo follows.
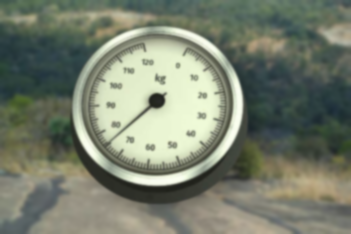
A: 75 kg
